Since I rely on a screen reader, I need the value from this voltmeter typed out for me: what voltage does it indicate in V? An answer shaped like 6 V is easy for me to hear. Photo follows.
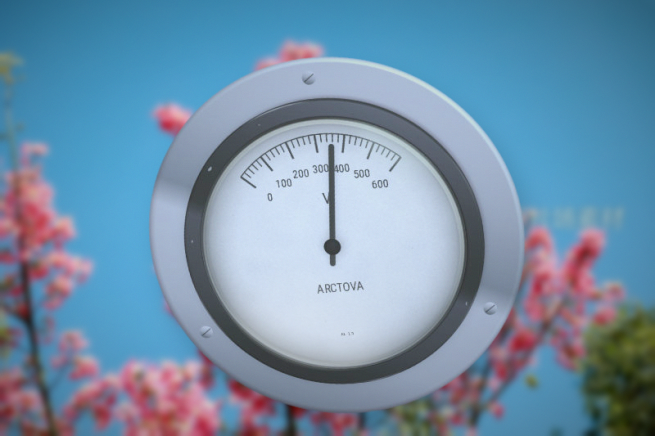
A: 360 V
